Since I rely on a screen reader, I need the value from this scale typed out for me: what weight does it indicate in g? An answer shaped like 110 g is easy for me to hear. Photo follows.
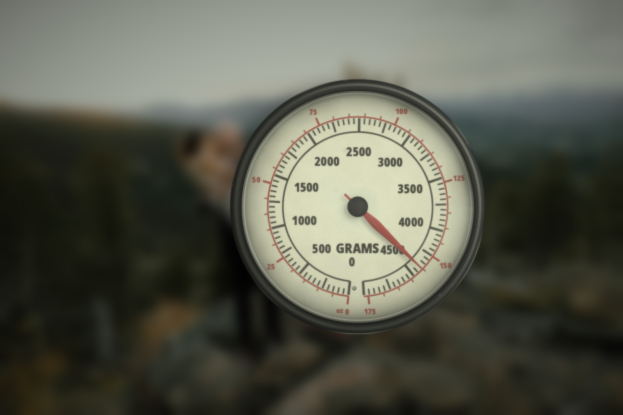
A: 4400 g
